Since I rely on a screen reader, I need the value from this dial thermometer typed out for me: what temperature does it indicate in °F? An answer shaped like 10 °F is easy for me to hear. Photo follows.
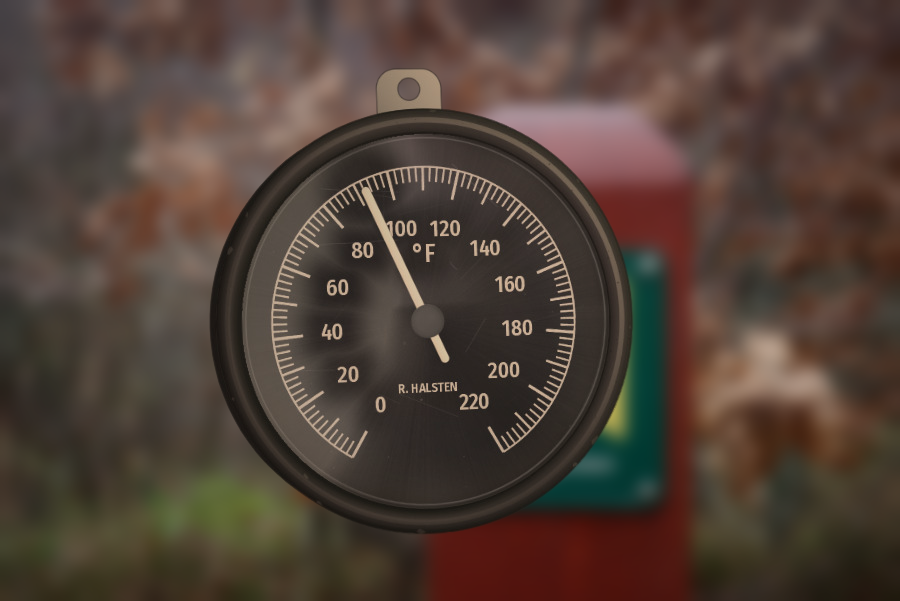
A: 92 °F
